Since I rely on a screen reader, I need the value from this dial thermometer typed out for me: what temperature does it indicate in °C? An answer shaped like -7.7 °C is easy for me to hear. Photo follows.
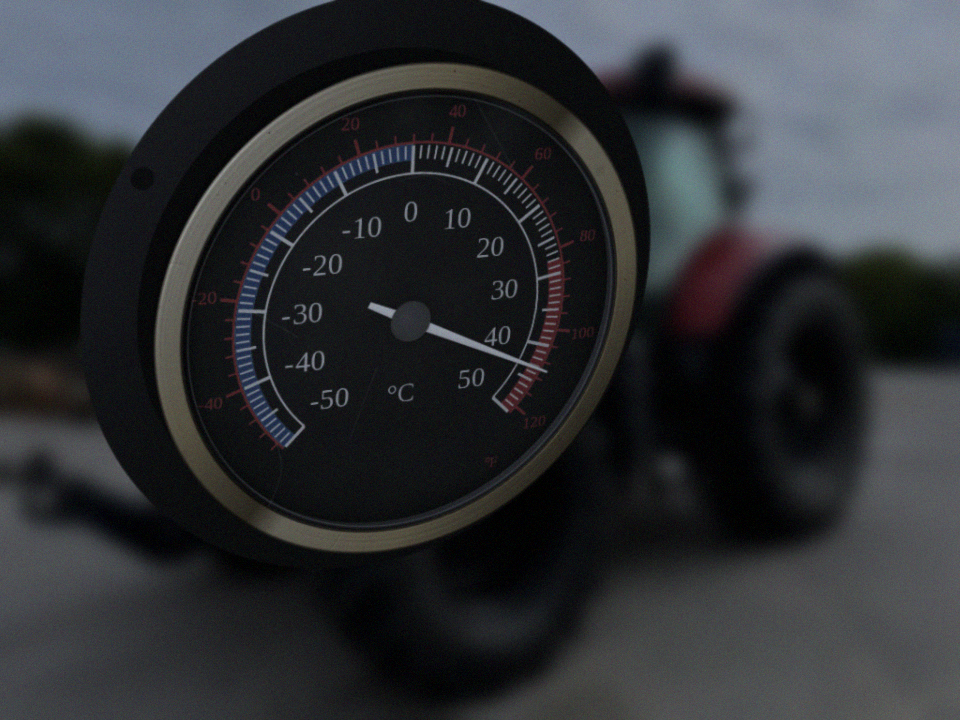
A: 43 °C
